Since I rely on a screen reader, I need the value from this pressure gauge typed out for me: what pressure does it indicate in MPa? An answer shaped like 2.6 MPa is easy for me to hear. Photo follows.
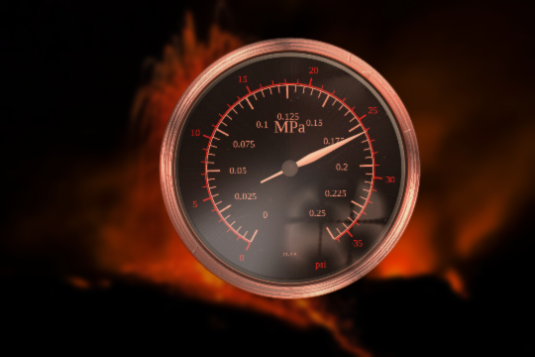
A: 0.18 MPa
